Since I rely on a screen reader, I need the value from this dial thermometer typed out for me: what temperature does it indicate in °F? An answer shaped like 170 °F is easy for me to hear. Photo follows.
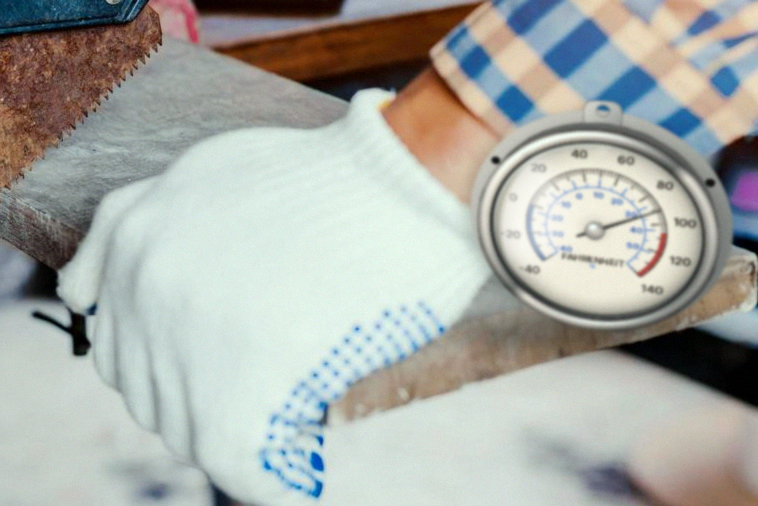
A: 90 °F
